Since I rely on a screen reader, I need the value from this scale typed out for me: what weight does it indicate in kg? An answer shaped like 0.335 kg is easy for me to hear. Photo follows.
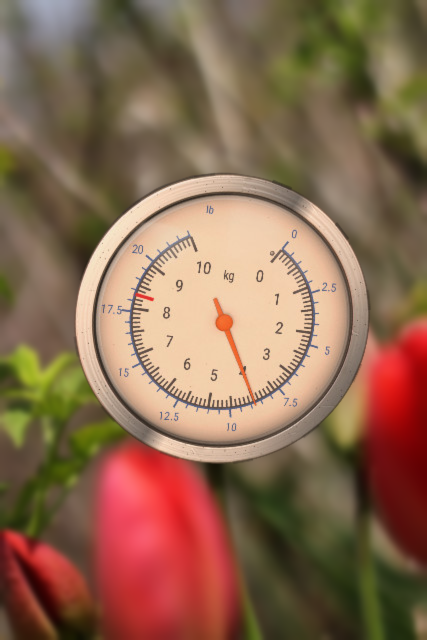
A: 4 kg
